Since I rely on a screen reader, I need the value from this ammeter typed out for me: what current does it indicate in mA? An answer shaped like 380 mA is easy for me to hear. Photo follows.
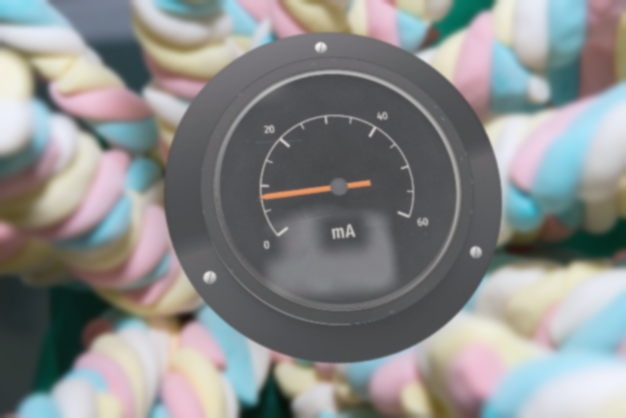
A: 7.5 mA
